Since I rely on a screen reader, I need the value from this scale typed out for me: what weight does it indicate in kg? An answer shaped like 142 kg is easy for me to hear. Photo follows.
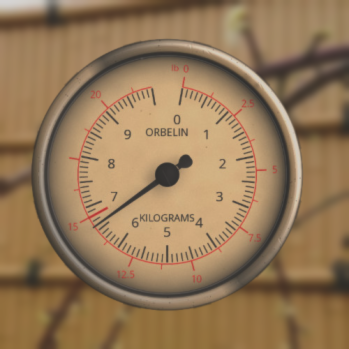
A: 6.6 kg
